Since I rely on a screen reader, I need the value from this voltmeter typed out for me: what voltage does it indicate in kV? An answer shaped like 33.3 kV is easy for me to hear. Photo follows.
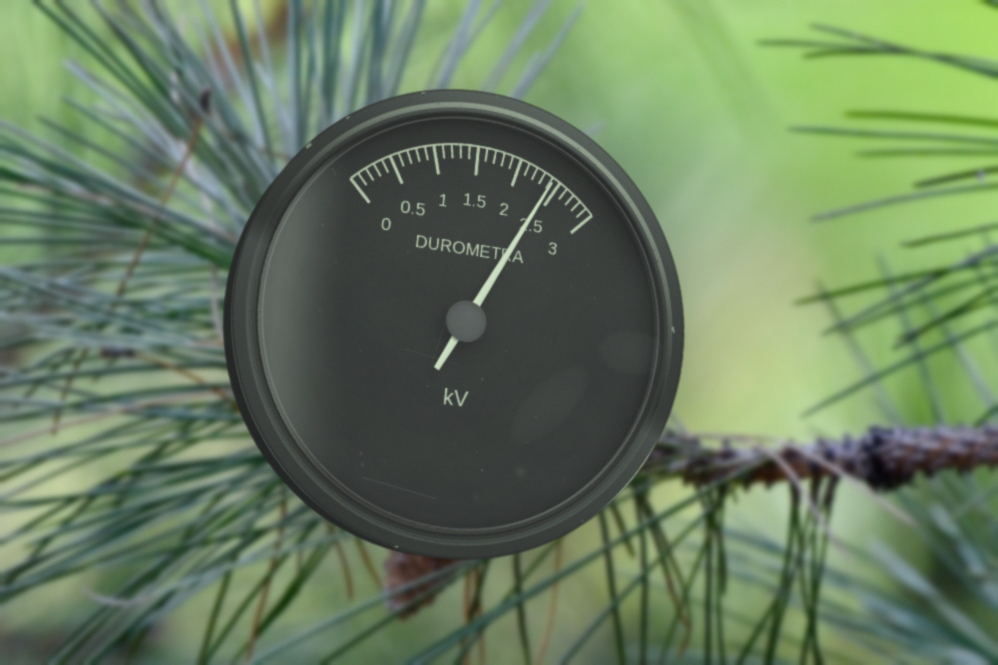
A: 2.4 kV
